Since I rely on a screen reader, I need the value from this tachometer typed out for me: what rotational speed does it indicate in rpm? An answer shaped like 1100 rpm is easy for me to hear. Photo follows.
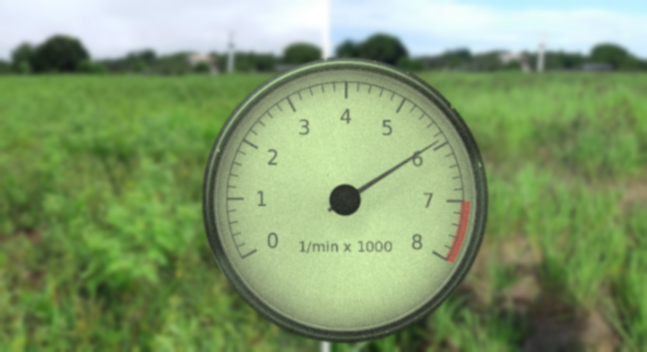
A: 5900 rpm
